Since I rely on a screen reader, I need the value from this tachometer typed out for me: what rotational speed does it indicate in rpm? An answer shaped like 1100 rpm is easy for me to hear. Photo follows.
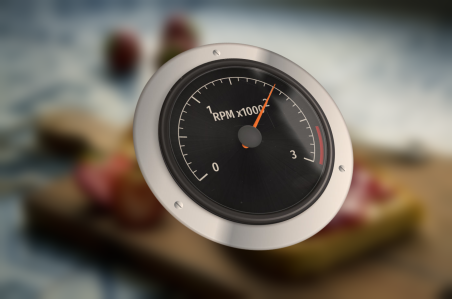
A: 2000 rpm
